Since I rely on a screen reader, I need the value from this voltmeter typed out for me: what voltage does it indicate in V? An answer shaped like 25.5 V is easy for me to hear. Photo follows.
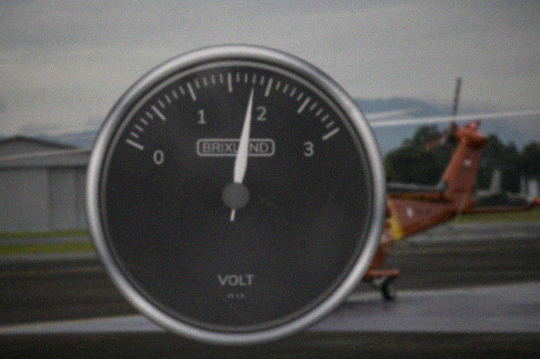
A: 1.8 V
